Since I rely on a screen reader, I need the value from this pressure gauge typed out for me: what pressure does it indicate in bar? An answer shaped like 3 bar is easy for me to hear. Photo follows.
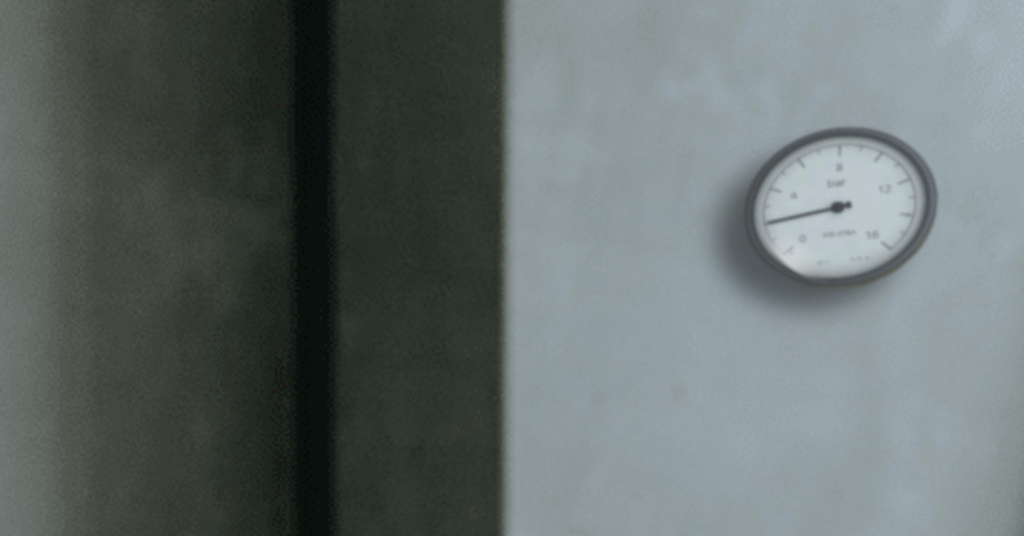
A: 2 bar
